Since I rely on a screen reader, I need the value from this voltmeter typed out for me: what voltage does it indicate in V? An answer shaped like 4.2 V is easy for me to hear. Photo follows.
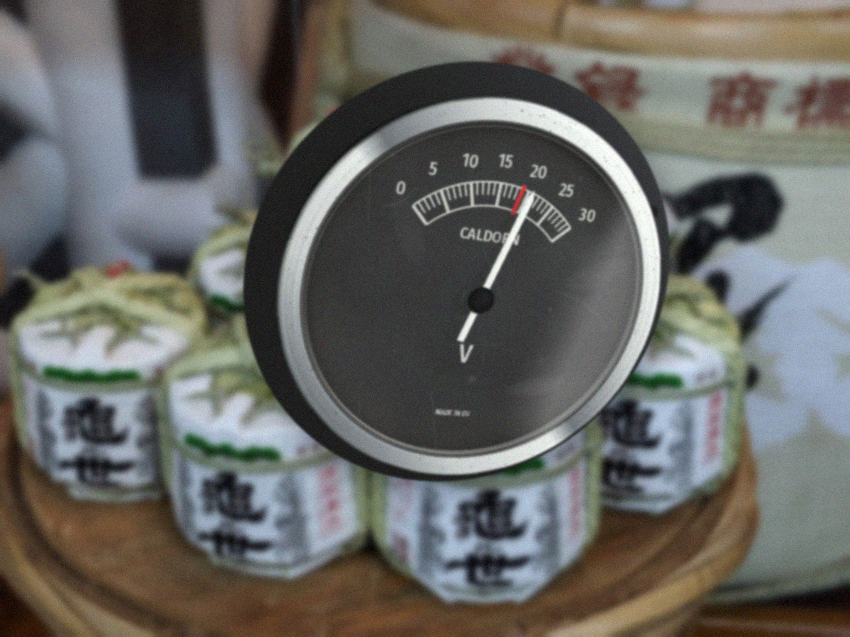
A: 20 V
